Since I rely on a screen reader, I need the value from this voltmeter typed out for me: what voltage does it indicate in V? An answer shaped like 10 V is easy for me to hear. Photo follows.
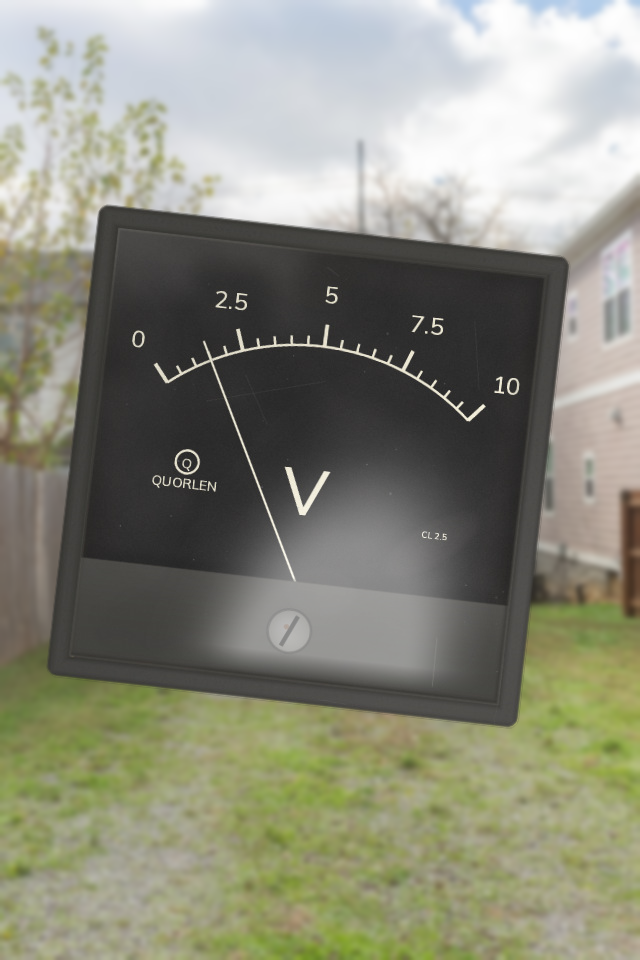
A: 1.5 V
